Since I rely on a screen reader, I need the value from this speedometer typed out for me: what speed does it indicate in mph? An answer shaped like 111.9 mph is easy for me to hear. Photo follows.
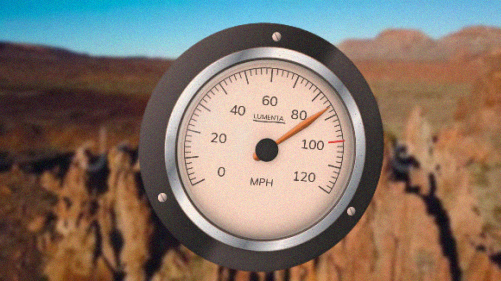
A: 86 mph
